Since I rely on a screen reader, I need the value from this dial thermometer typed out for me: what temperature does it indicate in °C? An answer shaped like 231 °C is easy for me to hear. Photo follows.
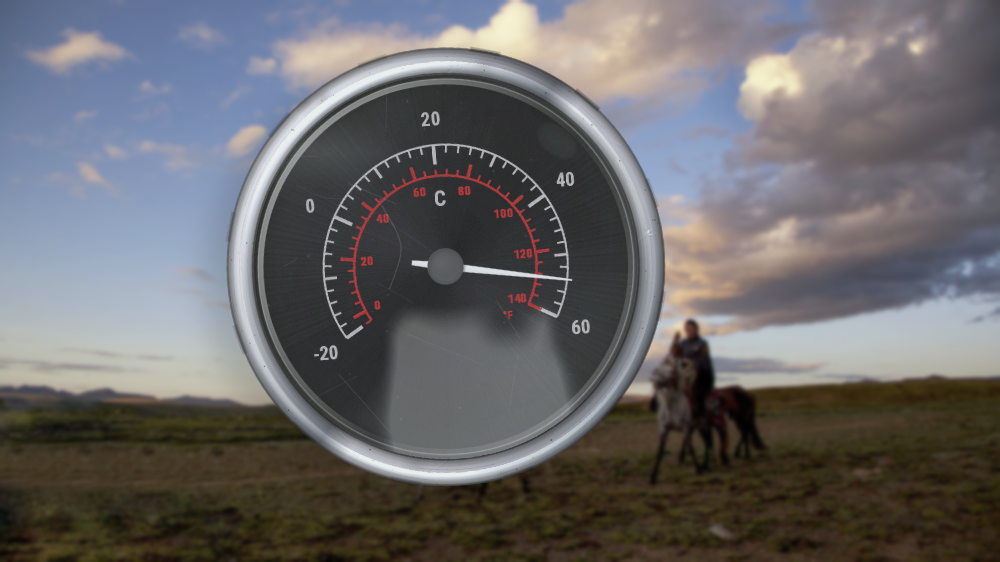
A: 54 °C
